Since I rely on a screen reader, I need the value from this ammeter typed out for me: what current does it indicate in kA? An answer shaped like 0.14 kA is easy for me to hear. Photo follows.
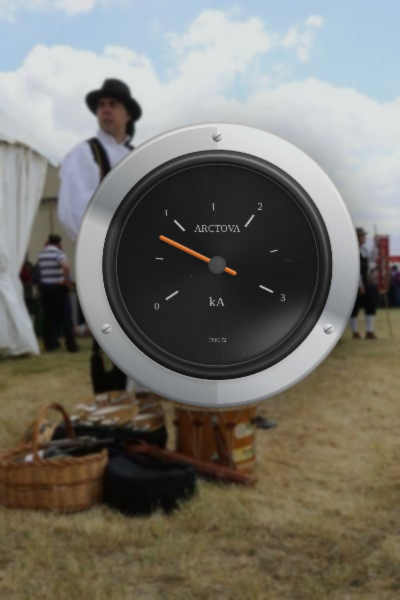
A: 0.75 kA
